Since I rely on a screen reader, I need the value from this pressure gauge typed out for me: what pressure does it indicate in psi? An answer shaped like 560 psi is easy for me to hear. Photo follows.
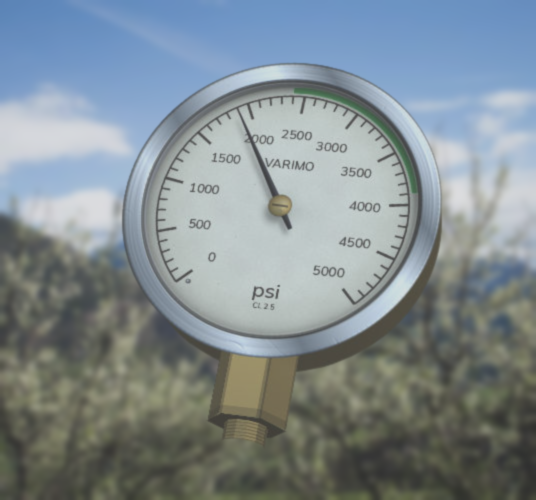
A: 1900 psi
